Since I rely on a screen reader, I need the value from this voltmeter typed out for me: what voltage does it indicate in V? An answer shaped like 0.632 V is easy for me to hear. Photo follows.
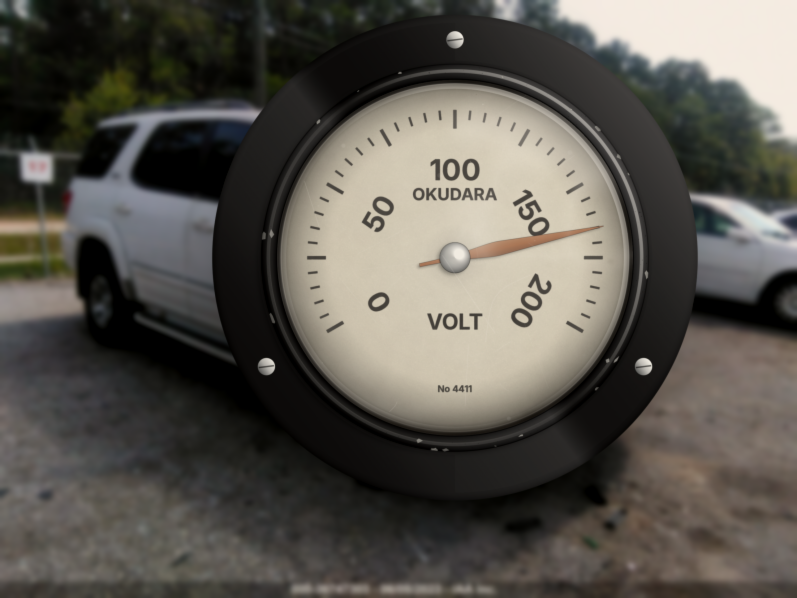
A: 165 V
